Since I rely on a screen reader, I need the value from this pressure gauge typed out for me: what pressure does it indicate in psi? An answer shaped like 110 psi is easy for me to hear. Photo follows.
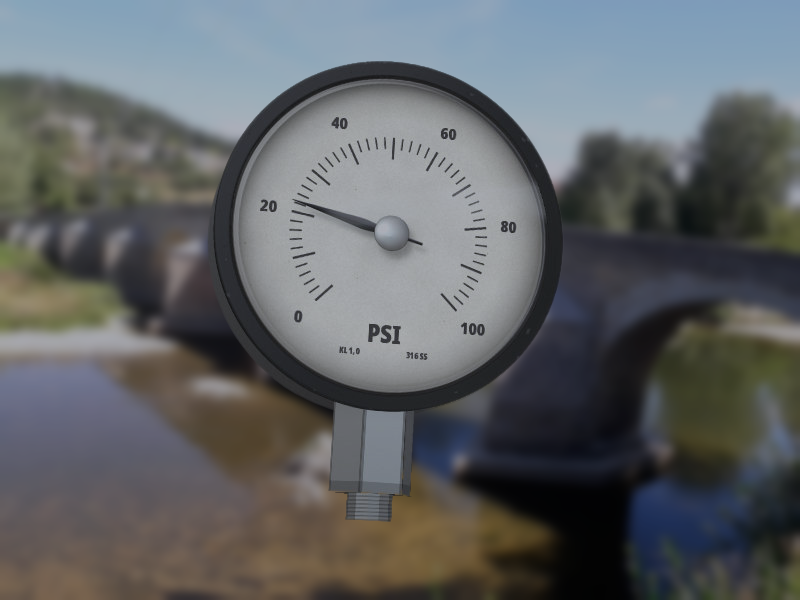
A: 22 psi
